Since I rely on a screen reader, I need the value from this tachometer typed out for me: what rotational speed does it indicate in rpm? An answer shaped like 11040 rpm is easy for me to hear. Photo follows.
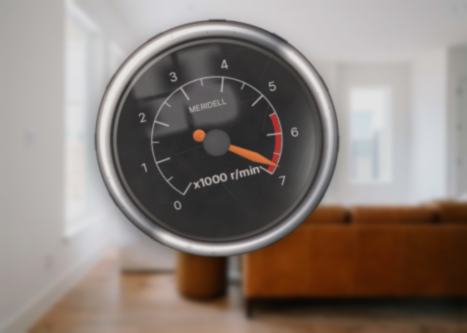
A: 6750 rpm
